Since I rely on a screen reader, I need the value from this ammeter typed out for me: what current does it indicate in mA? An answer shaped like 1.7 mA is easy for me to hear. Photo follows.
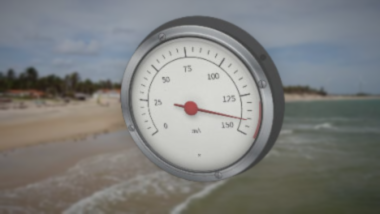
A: 140 mA
